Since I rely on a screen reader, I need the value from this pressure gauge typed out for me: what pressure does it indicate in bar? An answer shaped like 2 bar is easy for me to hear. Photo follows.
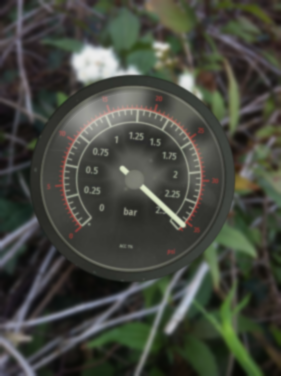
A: 2.45 bar
